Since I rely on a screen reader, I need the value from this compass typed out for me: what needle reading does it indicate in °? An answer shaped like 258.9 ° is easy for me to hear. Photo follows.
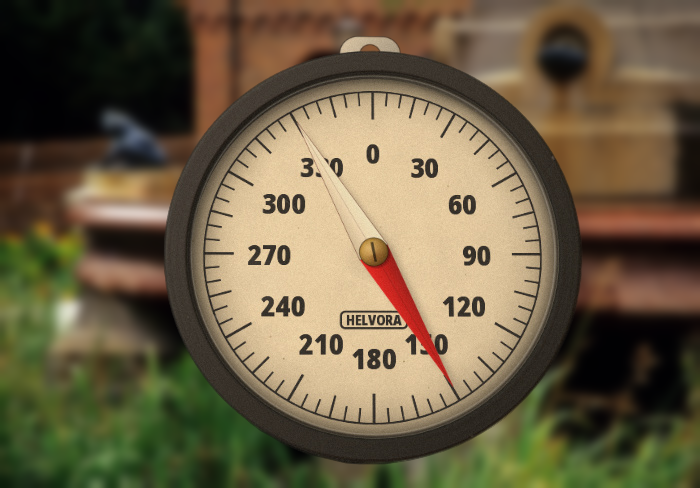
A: 150 °
